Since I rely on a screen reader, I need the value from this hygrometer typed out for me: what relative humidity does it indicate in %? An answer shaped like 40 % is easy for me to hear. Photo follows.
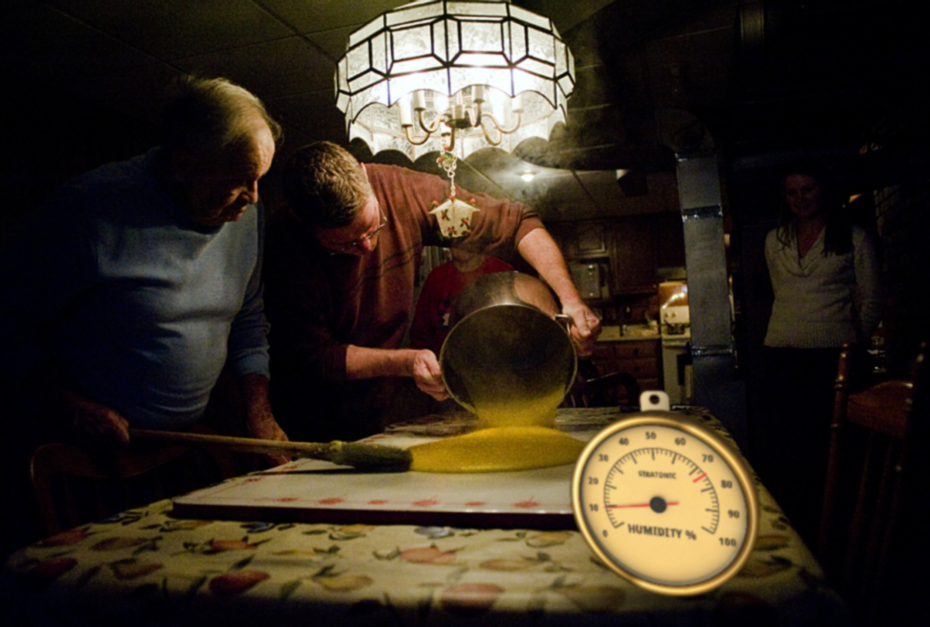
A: 10 %
